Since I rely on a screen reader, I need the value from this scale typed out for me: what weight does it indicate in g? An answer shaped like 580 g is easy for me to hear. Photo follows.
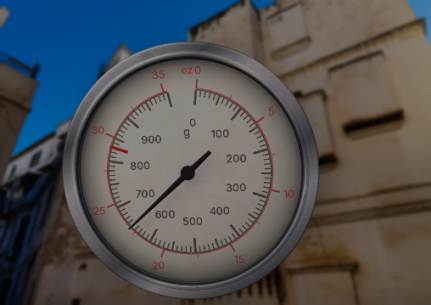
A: 650 g
